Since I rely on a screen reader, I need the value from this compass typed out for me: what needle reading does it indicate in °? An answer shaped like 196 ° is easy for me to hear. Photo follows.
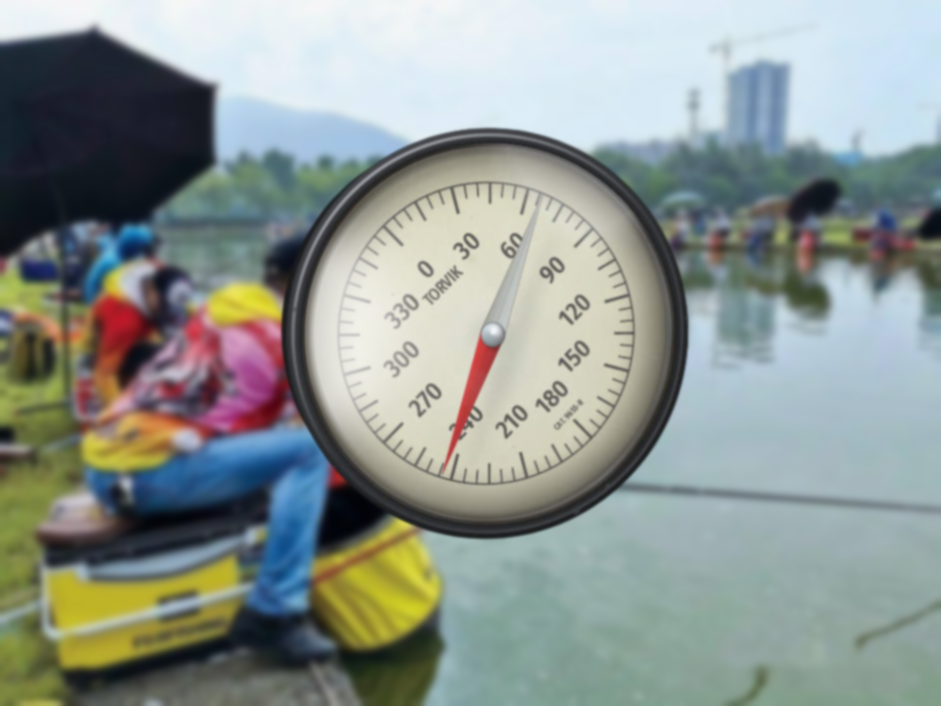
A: 245 °
